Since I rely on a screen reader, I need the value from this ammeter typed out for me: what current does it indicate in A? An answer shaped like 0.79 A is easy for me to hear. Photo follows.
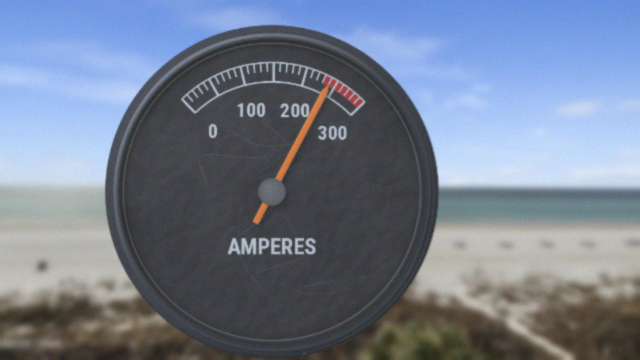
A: 240 A
